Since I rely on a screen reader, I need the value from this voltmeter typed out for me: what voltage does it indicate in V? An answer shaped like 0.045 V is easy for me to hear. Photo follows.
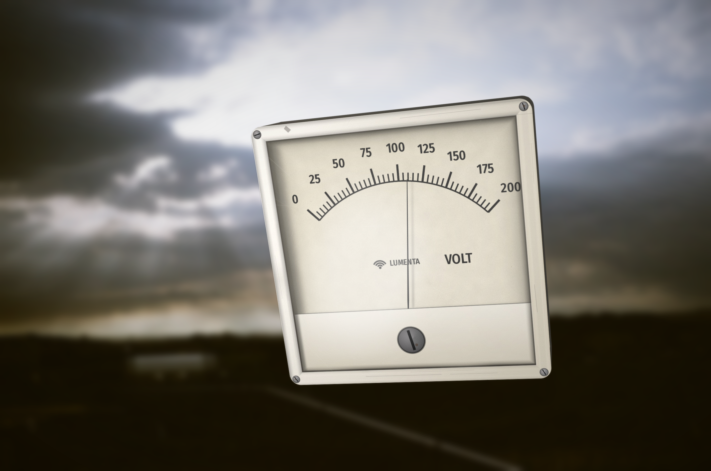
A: 110 V
